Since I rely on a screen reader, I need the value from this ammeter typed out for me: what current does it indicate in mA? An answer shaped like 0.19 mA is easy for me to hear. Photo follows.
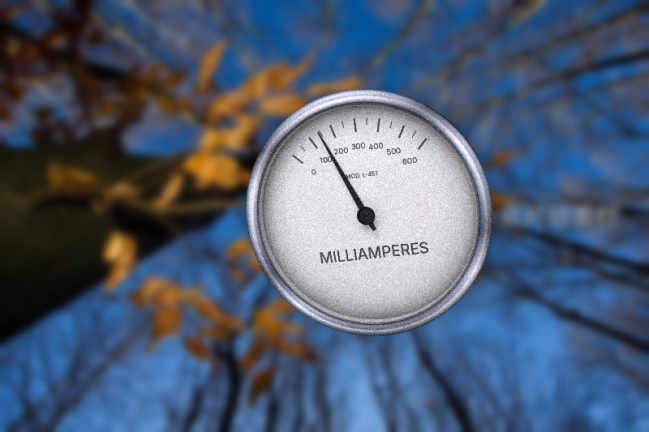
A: 150 mA
